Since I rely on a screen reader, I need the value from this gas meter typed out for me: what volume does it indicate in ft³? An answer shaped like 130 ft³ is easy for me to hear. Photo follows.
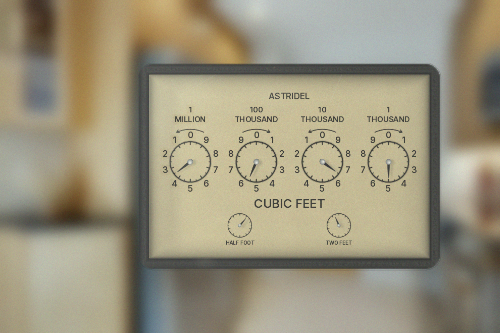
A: 356500 ft³
